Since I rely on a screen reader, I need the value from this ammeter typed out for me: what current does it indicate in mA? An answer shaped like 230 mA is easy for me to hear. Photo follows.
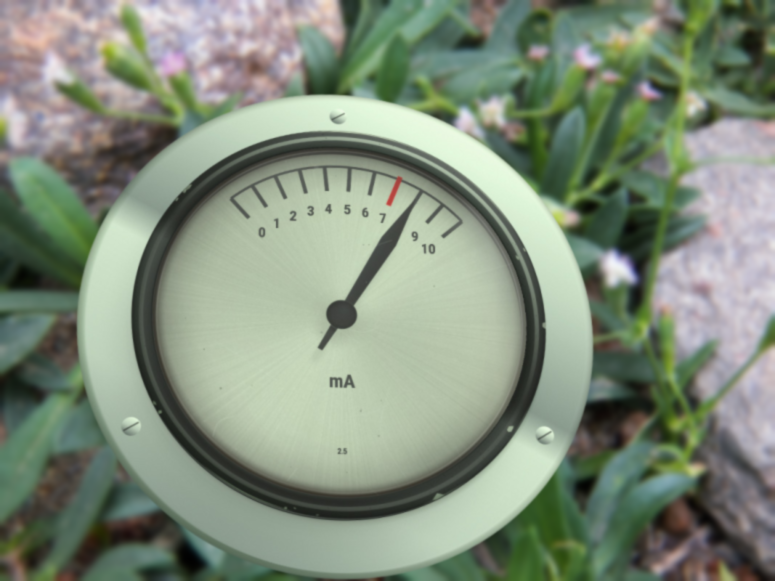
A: 8 mA
